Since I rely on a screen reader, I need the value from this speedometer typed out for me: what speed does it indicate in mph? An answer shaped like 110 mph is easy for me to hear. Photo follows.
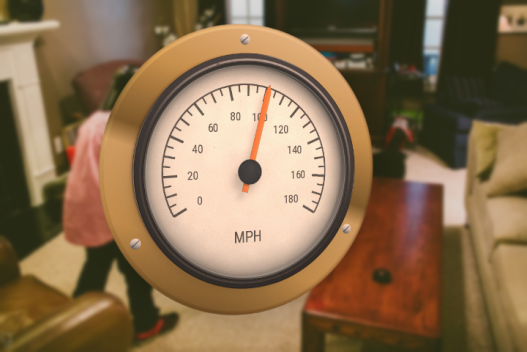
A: 100 mph
